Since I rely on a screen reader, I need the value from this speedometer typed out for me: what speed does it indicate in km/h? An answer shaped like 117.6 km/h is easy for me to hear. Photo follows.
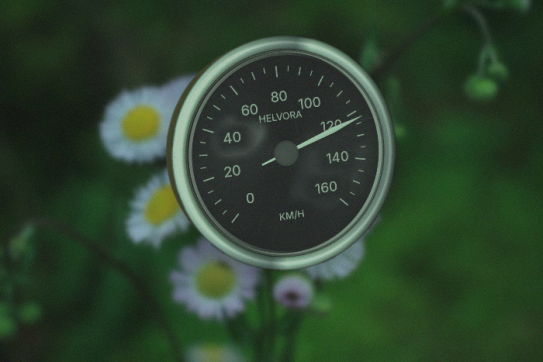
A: 122.5 km/h
